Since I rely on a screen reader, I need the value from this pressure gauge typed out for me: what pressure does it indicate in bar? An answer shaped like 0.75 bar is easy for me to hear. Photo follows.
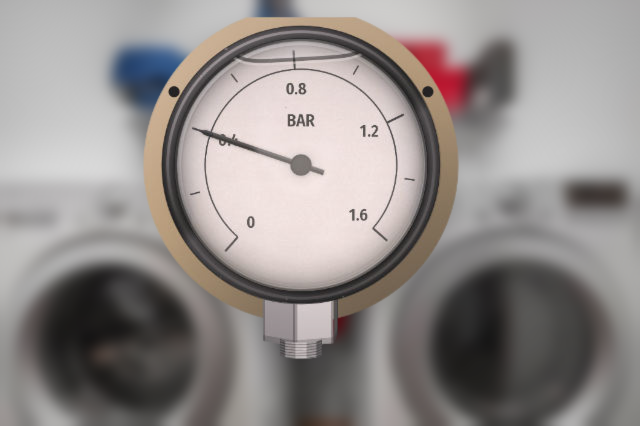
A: 0.4 bar
